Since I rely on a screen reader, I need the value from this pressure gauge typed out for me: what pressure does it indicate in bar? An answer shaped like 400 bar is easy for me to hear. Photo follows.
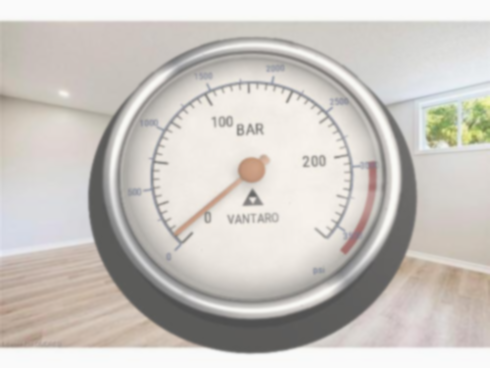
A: 5 bar
